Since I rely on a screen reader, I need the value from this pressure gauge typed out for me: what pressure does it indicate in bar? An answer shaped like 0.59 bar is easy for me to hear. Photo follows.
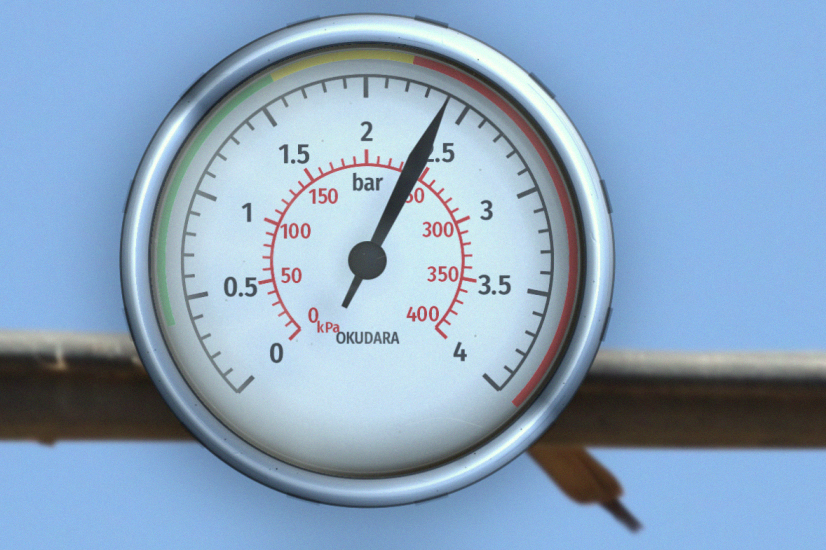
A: 2.4 bar
